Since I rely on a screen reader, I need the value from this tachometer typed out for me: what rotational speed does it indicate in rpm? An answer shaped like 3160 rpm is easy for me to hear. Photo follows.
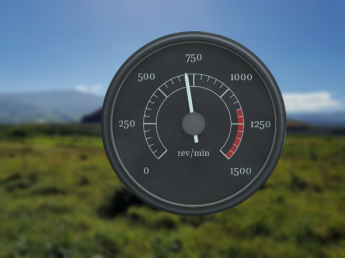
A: 700 rpm
